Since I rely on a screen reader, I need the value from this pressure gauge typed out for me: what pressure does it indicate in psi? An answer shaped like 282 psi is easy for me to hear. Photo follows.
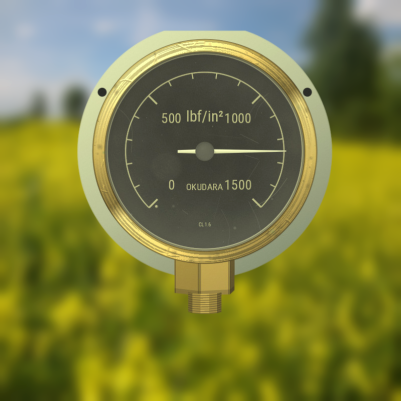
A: 1250 psi
